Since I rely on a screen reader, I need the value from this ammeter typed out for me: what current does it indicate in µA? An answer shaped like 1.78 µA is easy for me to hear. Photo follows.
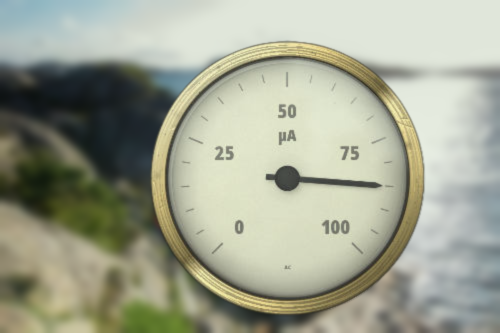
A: 85 µA
